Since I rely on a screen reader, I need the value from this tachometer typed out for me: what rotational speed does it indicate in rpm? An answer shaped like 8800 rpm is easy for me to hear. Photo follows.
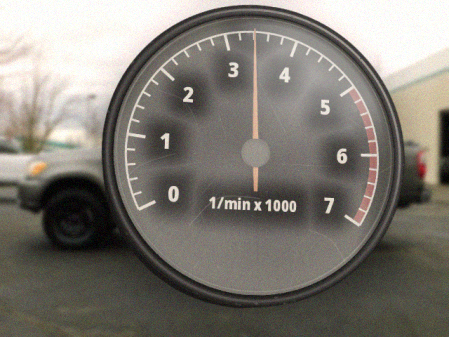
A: 3400 rpm
